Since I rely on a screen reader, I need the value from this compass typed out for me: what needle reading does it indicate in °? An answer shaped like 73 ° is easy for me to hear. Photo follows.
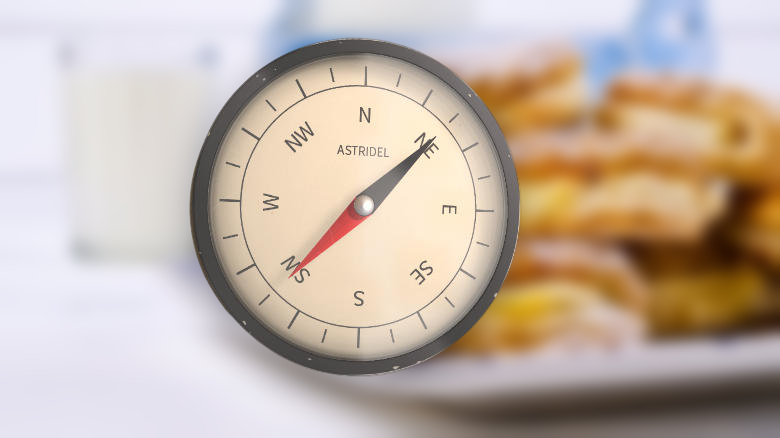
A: 225 °
